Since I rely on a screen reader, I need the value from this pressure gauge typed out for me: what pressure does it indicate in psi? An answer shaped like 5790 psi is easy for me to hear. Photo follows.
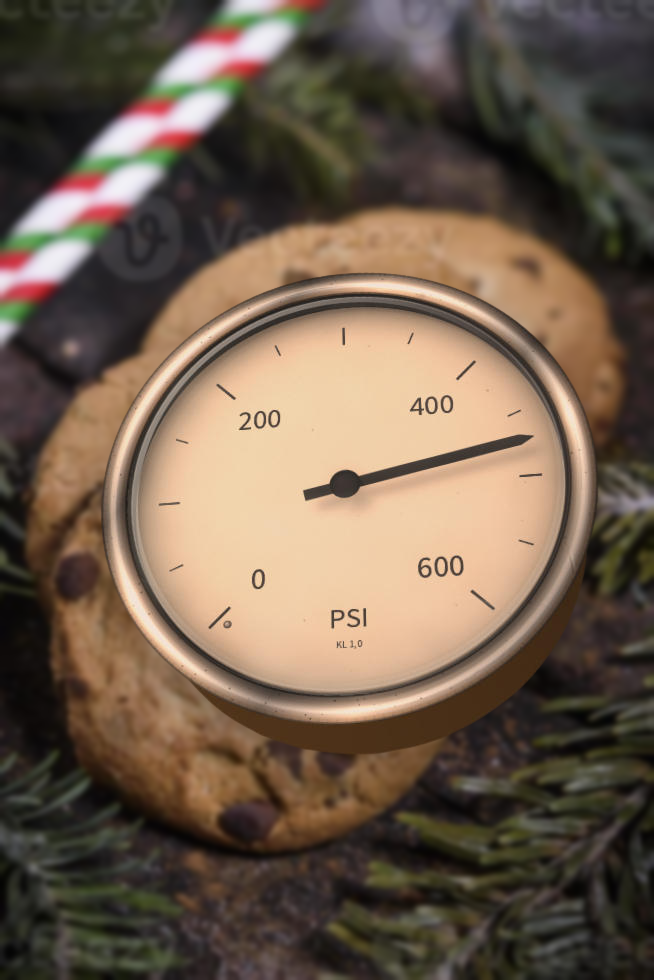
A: 475 psi
